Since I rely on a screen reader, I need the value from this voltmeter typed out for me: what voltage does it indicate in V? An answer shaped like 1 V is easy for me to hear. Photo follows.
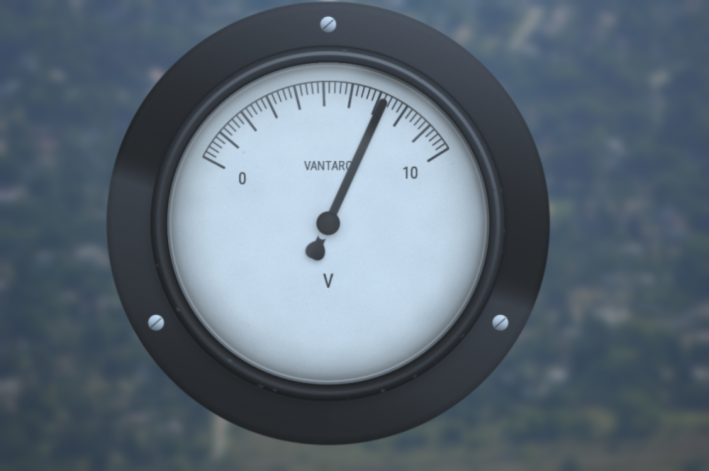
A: 7.2 V
